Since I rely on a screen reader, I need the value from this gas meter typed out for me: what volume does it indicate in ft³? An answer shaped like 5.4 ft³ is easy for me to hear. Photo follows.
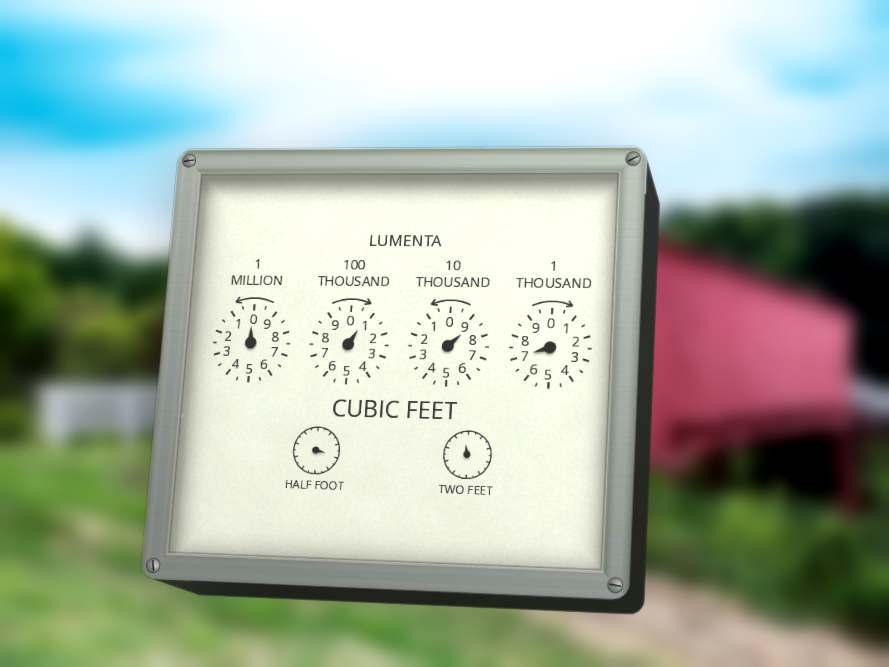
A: 8700 ft³
